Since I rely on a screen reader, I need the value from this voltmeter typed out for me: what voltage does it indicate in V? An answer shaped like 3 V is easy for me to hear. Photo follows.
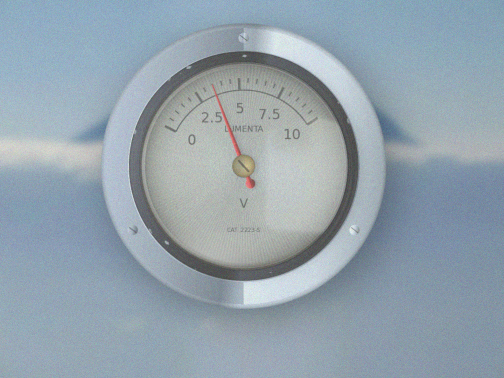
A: 3.5 V
